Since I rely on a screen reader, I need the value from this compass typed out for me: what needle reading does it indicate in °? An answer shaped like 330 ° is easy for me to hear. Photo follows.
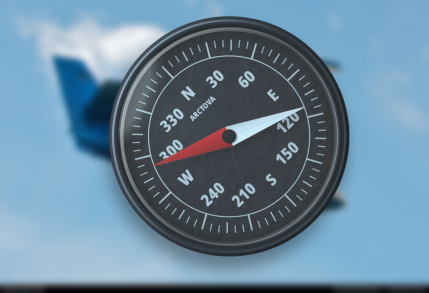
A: 292.5 °
